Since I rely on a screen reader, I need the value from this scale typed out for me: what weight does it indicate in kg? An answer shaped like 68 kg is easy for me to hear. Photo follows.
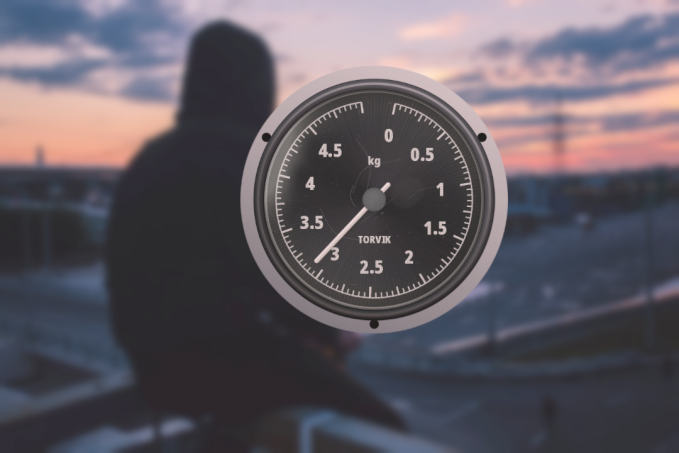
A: 3.1 kg
